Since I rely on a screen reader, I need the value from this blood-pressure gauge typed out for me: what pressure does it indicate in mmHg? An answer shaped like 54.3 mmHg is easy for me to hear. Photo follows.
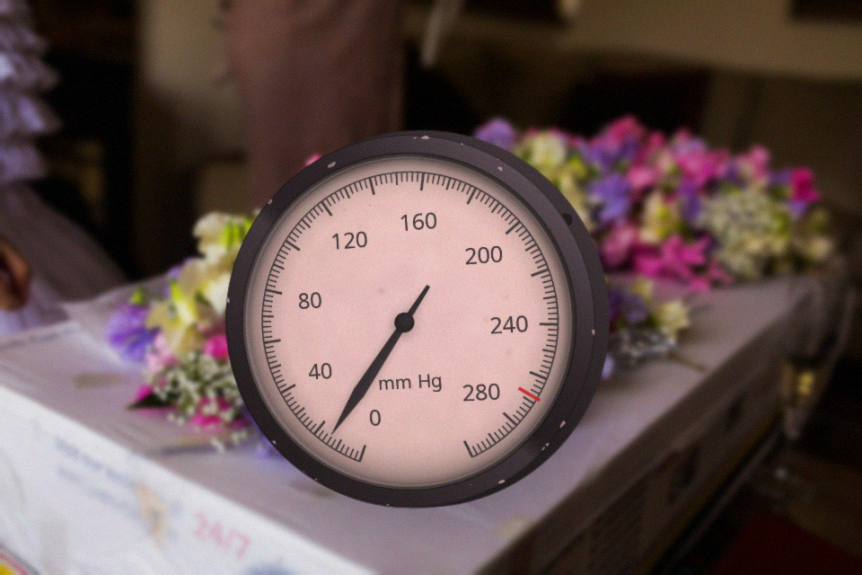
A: 14 mmHg
